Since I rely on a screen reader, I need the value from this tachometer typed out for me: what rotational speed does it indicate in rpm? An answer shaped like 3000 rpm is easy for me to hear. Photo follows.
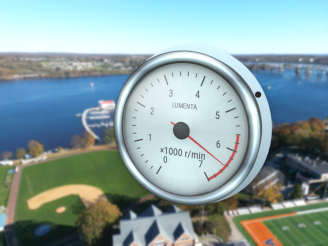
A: 6400 rpm
